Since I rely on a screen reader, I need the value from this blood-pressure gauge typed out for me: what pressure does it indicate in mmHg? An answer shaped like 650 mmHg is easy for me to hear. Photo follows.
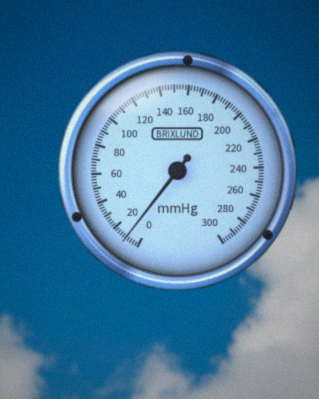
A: 10 mmHg
